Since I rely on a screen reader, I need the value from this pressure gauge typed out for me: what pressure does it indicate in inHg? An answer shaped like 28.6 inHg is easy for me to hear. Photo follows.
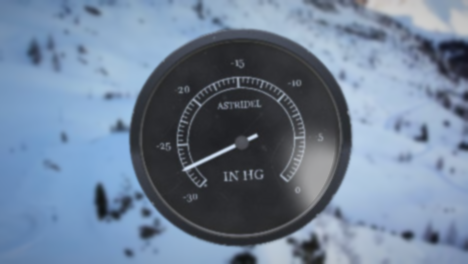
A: -27.5 inHg
